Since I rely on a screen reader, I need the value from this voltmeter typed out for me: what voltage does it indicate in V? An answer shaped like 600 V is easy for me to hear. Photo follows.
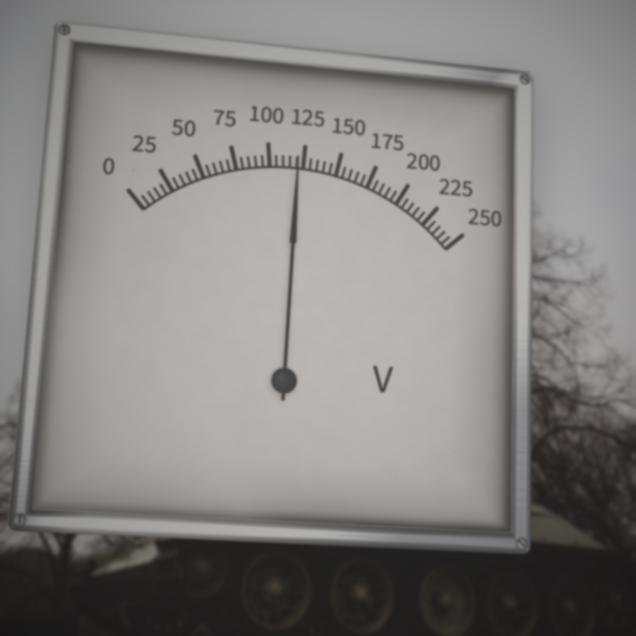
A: 120 V
